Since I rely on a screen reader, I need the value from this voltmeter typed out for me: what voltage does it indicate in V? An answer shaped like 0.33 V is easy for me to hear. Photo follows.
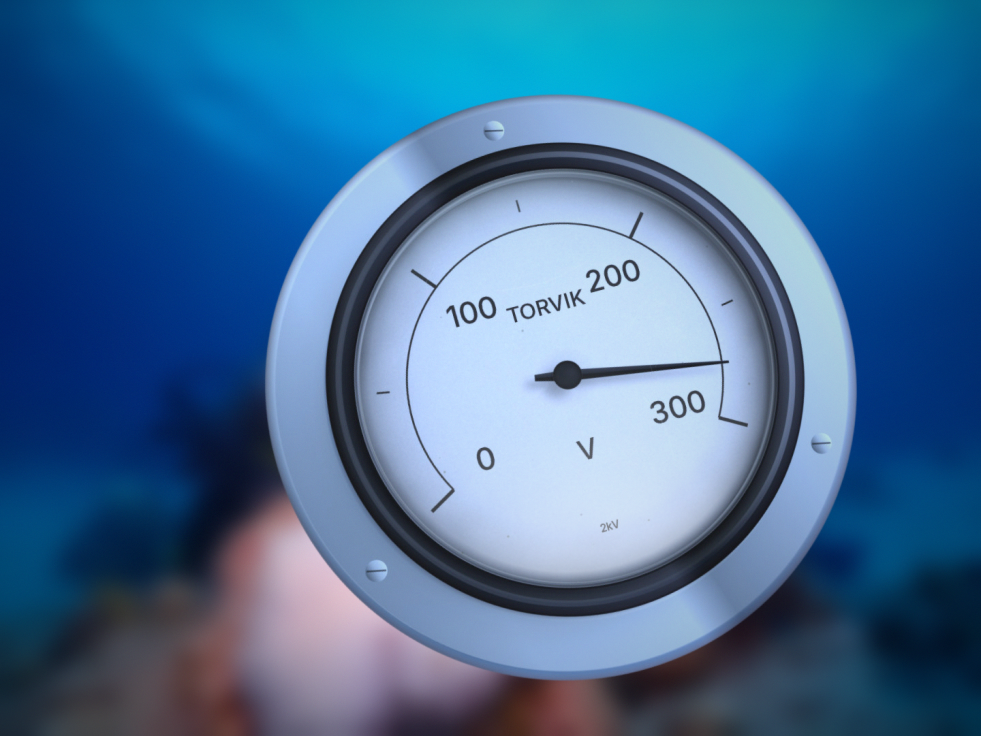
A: 275 V
